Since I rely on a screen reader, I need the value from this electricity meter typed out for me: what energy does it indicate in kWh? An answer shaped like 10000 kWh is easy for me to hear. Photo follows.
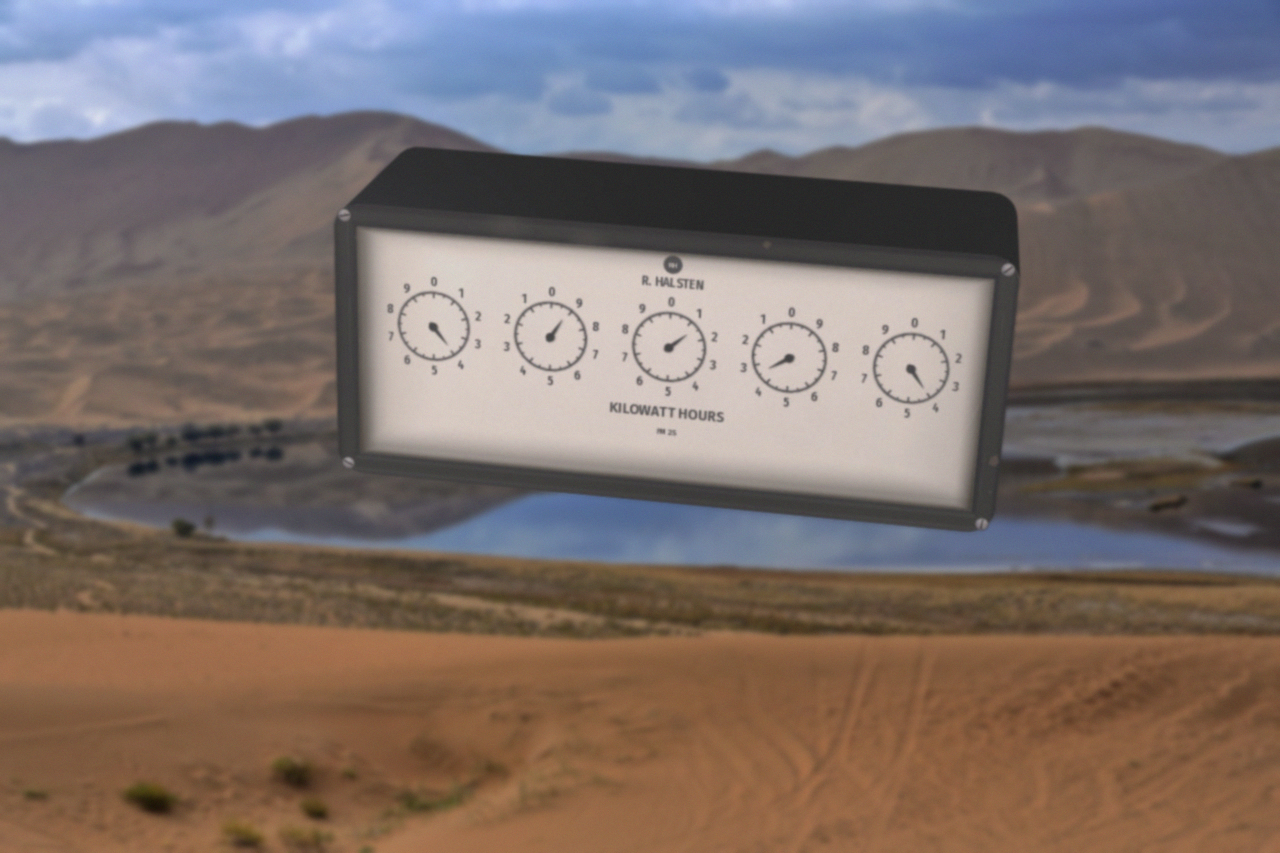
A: 39134 kWh
